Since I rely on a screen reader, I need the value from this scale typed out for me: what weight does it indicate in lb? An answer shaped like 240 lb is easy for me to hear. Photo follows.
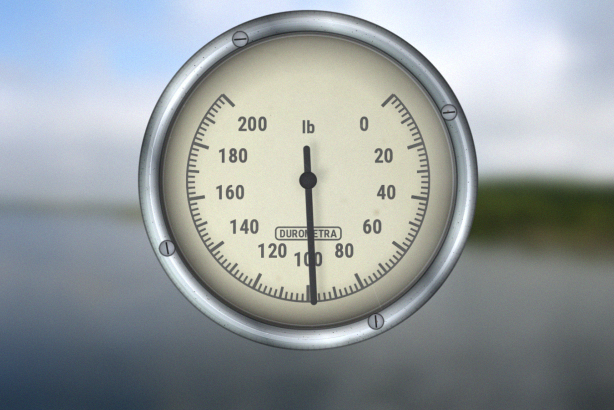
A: 98 lb
